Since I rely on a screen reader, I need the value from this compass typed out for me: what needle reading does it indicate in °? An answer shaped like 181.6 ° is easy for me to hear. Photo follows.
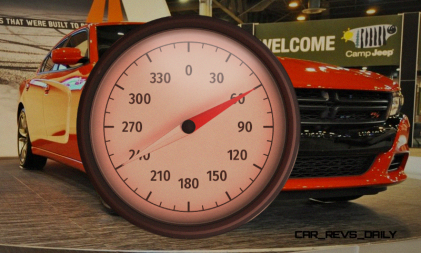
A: 60 °
